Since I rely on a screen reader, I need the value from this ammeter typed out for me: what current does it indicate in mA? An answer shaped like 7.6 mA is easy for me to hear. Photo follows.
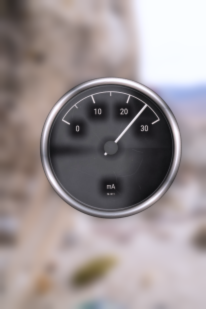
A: 25 mA
